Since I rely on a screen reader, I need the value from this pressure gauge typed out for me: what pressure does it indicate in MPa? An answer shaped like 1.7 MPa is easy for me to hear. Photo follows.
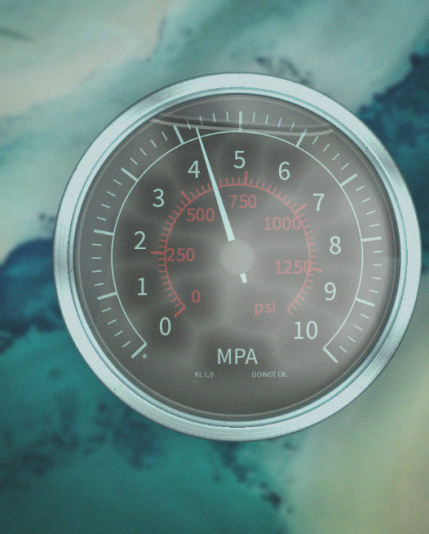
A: 4.3 MPa
